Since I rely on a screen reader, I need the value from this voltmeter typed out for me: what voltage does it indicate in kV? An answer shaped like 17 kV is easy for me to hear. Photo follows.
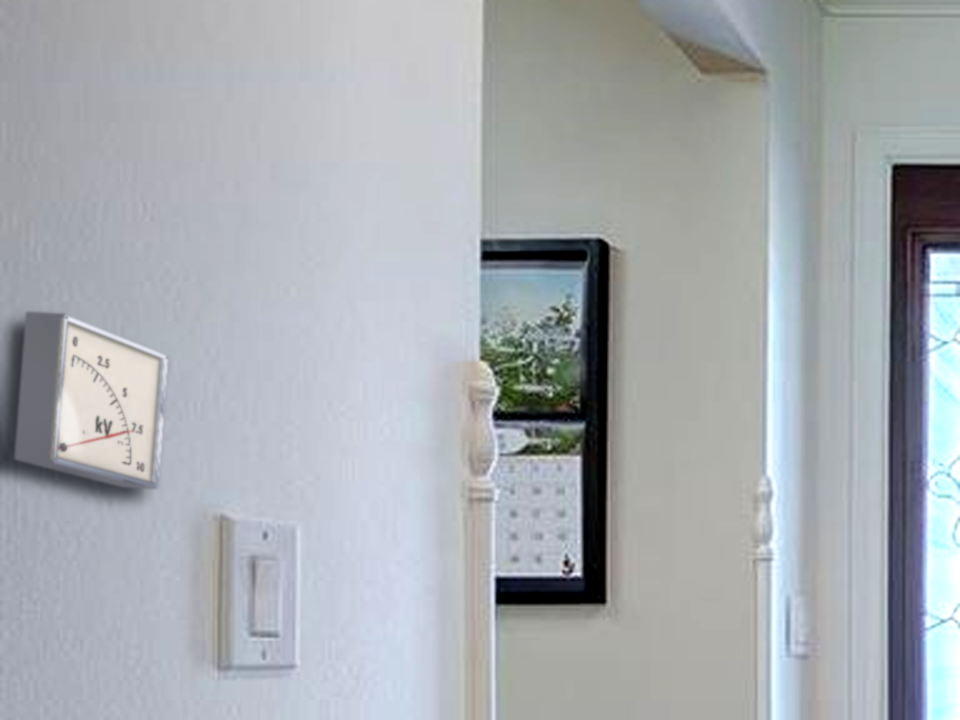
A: 7.5 kV
